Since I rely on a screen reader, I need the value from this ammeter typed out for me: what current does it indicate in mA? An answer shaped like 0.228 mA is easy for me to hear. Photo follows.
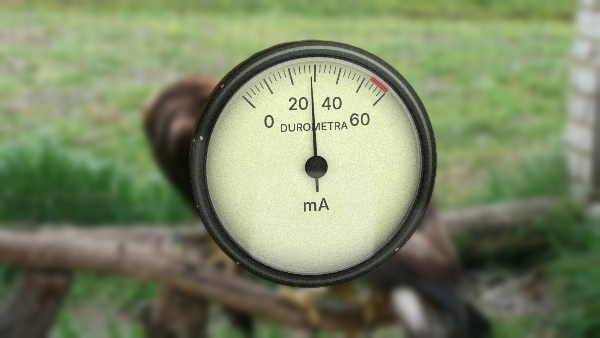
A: 28 mA
